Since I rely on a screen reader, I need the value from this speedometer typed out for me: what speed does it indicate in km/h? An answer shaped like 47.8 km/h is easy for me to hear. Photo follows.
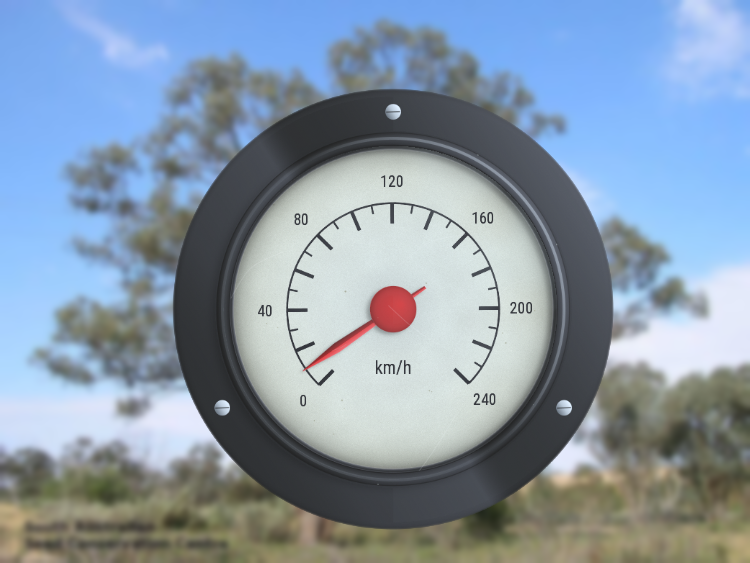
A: 10 km/h
